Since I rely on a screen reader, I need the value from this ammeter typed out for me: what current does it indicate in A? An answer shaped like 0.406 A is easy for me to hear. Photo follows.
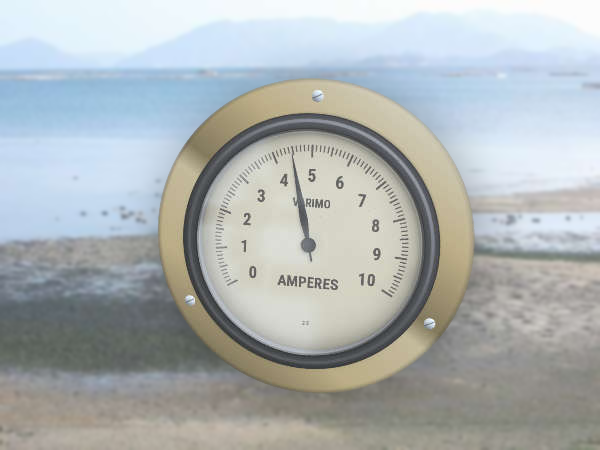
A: 4.5 A
